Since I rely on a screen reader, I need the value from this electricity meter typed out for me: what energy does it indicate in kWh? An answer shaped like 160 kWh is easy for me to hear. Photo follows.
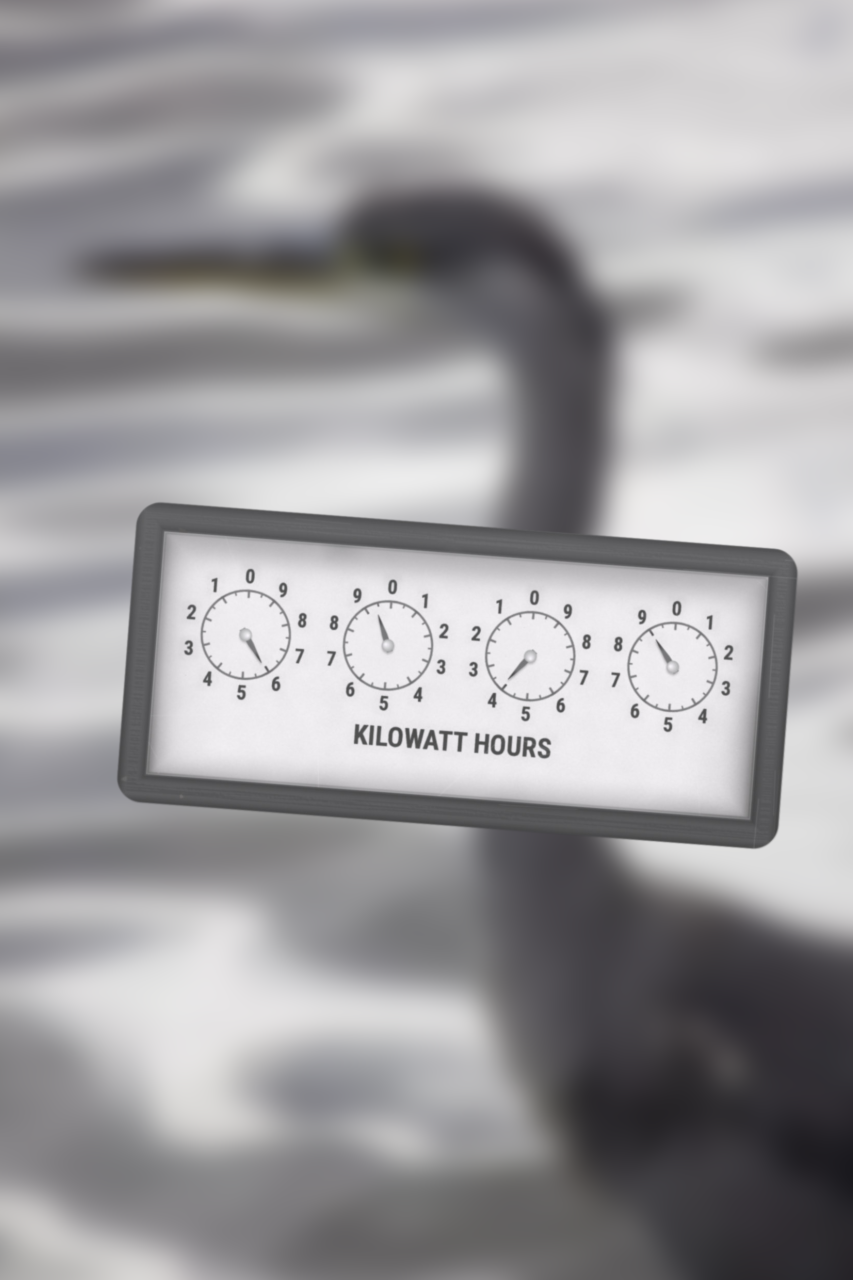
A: 5939 kWh
